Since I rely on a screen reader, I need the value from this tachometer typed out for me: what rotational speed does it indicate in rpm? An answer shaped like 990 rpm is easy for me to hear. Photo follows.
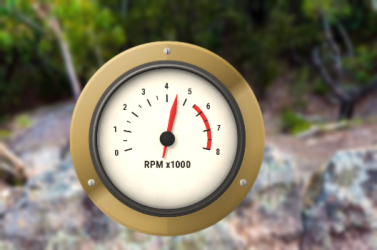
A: 4500 rpm
